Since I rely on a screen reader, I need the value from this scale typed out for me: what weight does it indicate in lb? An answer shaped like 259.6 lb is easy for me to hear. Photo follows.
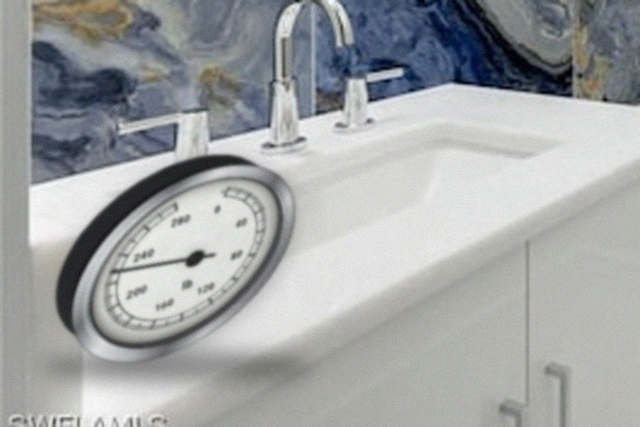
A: 230 lb
